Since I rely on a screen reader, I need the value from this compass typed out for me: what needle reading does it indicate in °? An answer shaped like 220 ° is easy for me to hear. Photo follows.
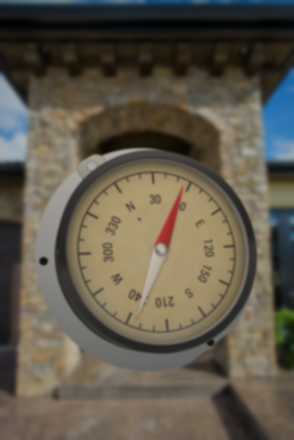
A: 55 °
